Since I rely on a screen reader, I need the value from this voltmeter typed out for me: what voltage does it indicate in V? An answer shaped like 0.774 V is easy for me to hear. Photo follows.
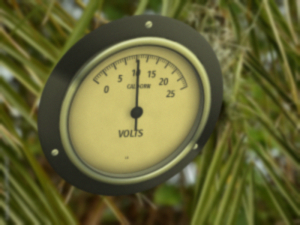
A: 10 V
